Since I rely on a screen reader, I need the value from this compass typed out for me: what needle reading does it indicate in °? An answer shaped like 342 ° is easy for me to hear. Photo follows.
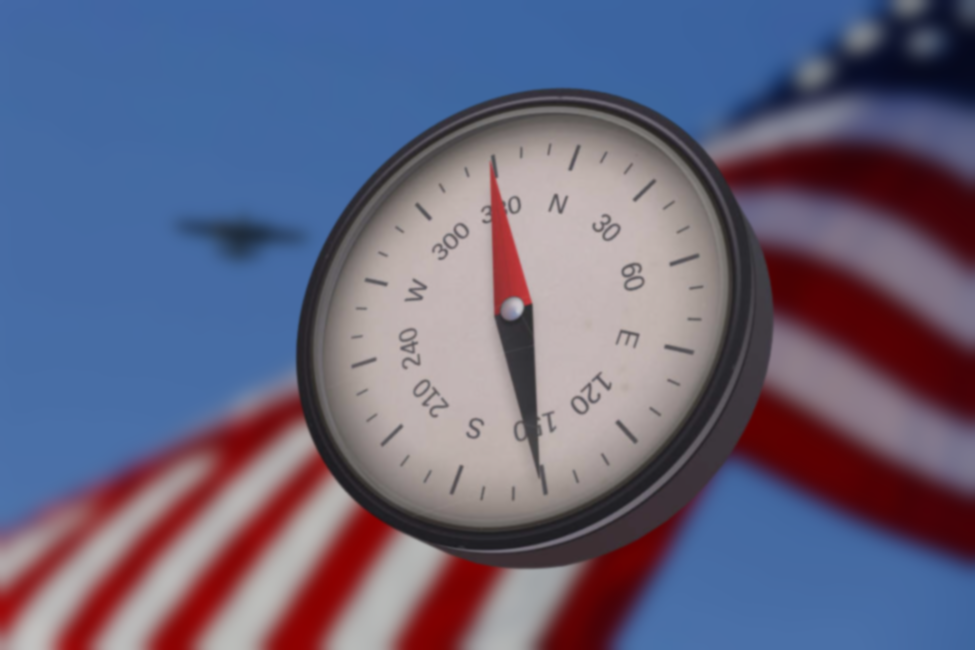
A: 330 °
